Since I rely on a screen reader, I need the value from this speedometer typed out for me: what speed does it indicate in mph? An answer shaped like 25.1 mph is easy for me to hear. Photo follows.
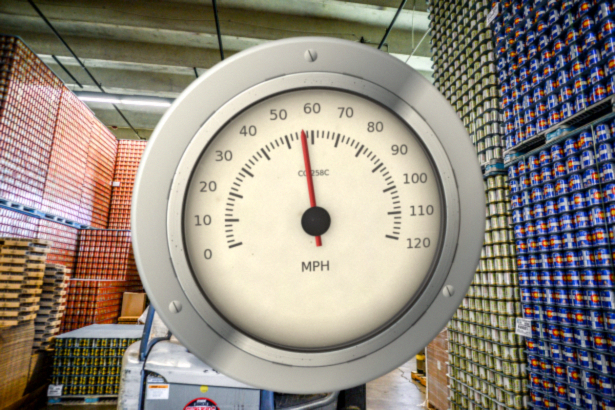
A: 56 mph
